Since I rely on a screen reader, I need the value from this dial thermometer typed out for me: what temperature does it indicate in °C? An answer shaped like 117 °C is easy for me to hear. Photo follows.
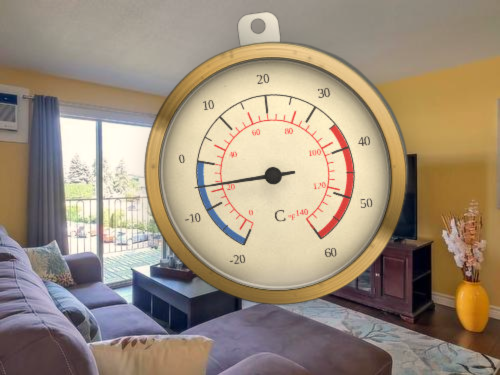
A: -5 °C
